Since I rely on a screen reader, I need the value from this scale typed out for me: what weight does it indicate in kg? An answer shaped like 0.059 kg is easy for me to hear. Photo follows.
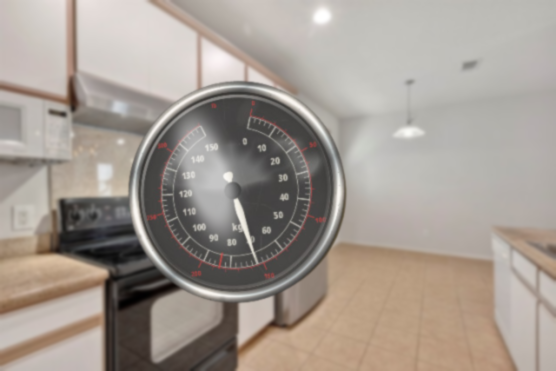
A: 70 kg
